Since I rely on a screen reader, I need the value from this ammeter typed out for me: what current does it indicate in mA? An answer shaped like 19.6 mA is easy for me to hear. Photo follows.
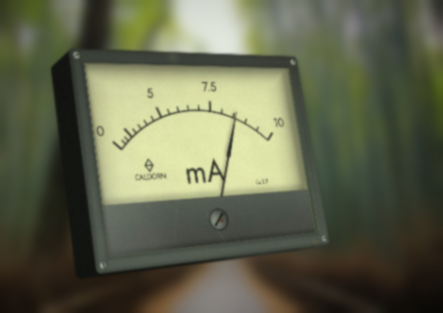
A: 8.5 mA
